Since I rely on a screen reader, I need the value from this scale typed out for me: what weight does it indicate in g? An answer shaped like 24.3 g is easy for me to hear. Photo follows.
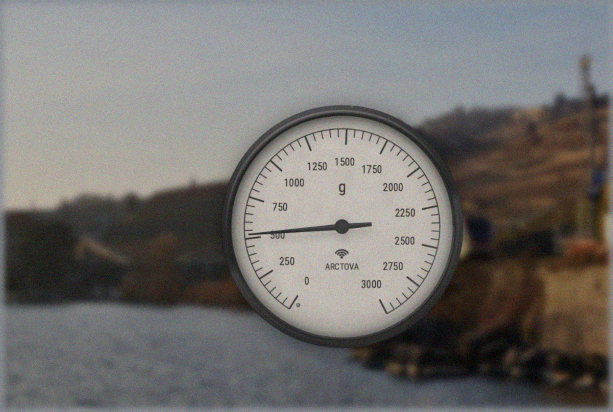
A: 525 g
